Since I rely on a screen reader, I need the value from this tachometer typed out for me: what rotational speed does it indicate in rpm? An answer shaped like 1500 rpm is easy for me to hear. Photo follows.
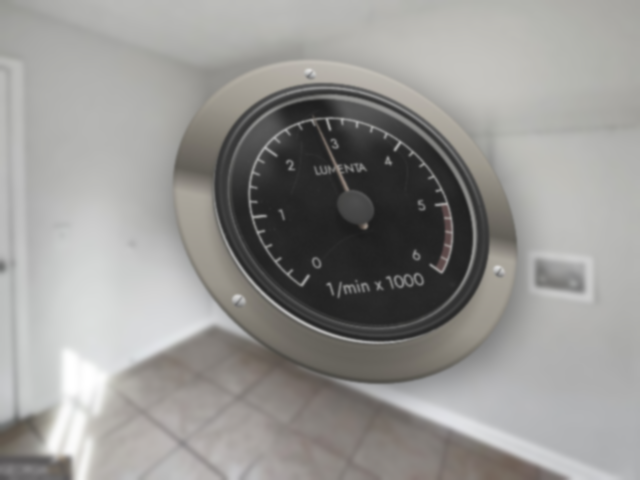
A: 2800 rpm
